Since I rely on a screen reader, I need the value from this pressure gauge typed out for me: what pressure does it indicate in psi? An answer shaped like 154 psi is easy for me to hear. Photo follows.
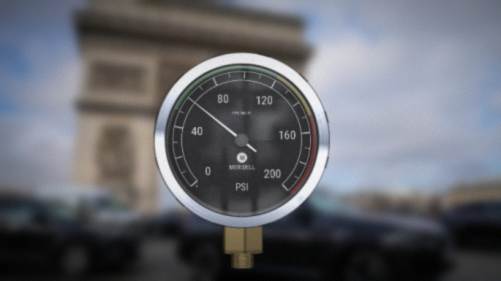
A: 60 psi
